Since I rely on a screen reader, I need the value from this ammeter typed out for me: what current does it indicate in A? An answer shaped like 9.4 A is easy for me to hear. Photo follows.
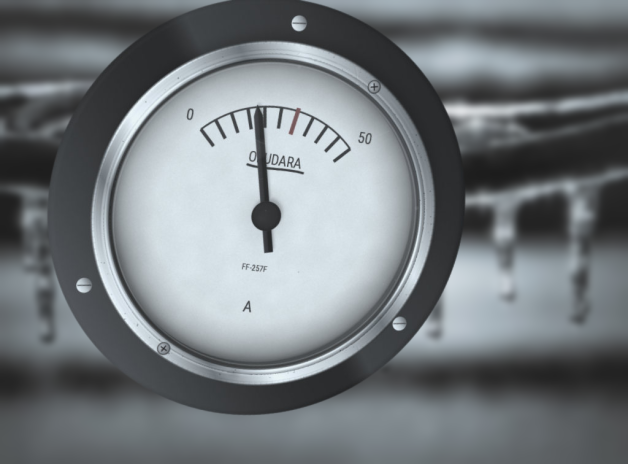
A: 17.5 A
